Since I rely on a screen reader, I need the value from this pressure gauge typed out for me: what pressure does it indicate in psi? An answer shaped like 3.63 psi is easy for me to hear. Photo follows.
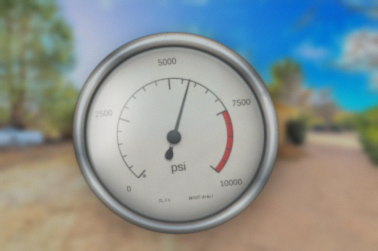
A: 5750 psi
